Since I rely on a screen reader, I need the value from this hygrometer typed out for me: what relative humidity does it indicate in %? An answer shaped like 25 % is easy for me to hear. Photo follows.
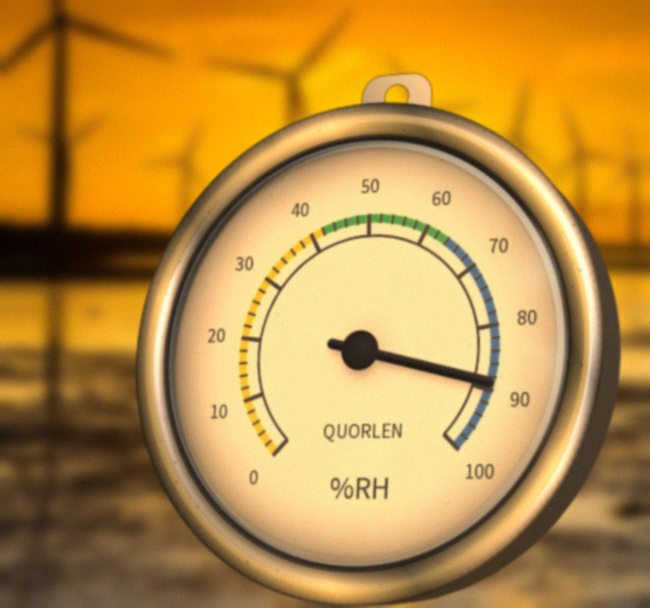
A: 89 %
